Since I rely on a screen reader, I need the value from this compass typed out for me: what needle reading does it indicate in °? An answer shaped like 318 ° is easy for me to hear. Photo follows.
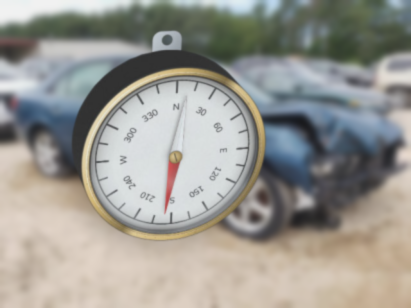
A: 187.5 °
